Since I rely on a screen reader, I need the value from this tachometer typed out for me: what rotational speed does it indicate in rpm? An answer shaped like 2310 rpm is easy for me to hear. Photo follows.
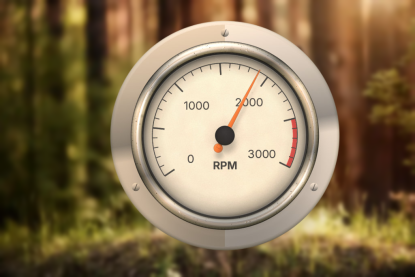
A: 1900 rpm
